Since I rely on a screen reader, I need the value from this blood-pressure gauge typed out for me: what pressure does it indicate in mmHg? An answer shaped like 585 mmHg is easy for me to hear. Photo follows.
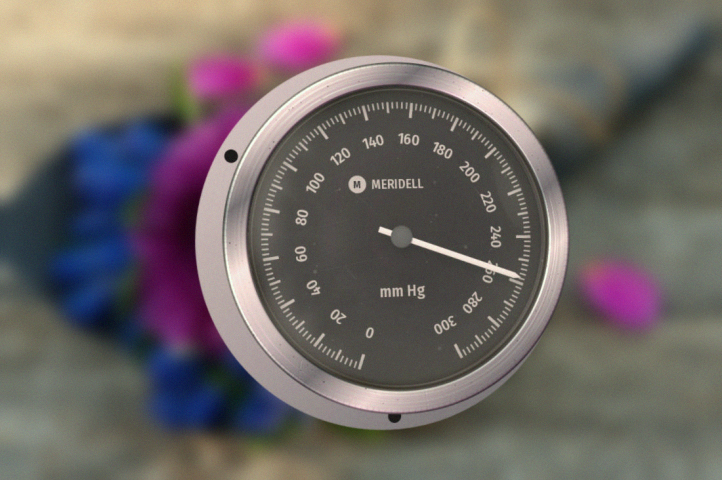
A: 258 mmHg
